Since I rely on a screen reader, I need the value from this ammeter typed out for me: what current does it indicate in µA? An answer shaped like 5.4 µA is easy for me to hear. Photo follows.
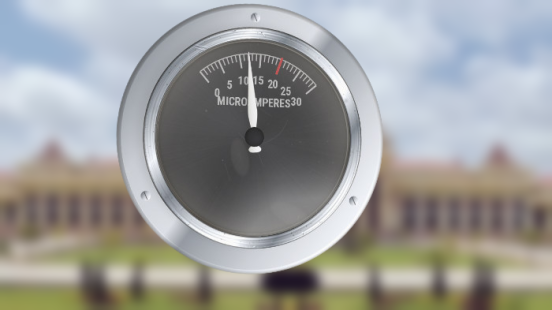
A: 12 µA
